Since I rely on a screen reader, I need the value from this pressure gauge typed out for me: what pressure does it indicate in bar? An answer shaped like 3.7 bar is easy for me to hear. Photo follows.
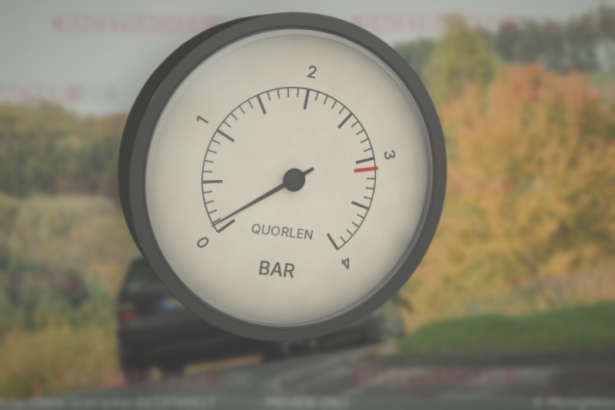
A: 0.1 bar
